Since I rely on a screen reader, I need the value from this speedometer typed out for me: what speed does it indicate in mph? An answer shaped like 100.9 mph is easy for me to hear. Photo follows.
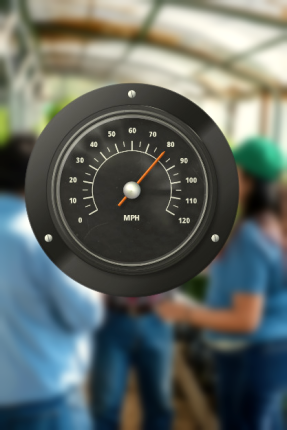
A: 80 mph
